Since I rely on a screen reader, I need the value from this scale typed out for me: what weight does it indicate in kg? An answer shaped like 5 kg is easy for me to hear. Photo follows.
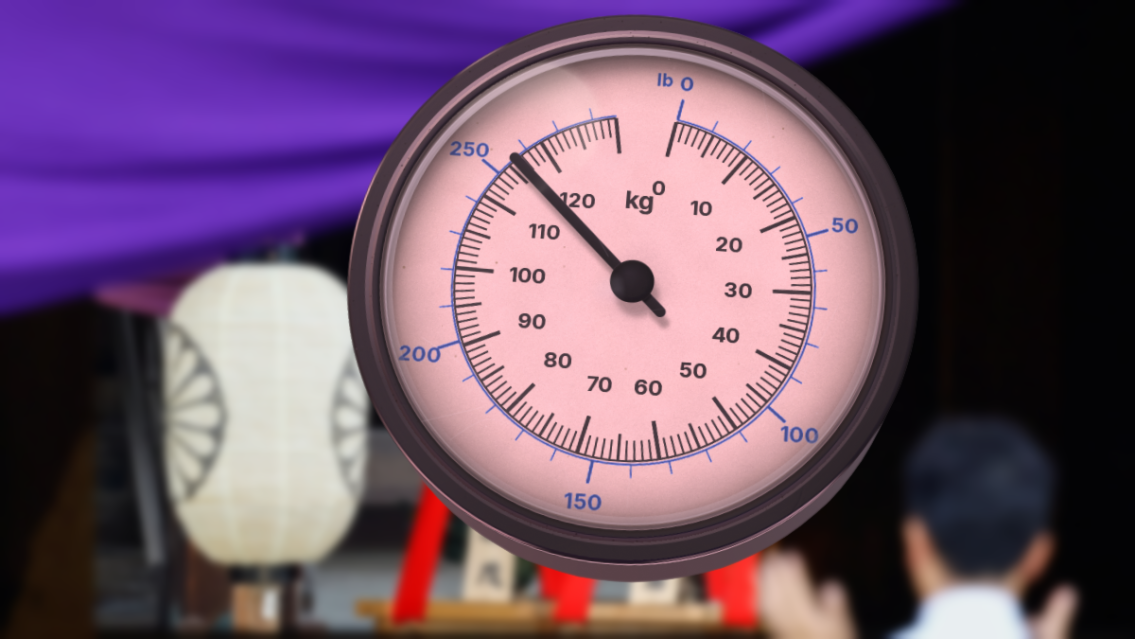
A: 116 kg
